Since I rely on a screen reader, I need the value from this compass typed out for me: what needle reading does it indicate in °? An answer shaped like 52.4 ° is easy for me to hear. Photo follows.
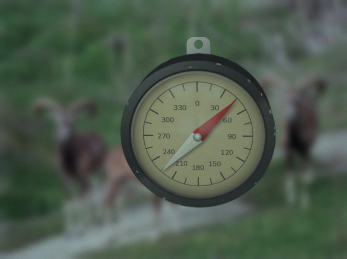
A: 45 °
